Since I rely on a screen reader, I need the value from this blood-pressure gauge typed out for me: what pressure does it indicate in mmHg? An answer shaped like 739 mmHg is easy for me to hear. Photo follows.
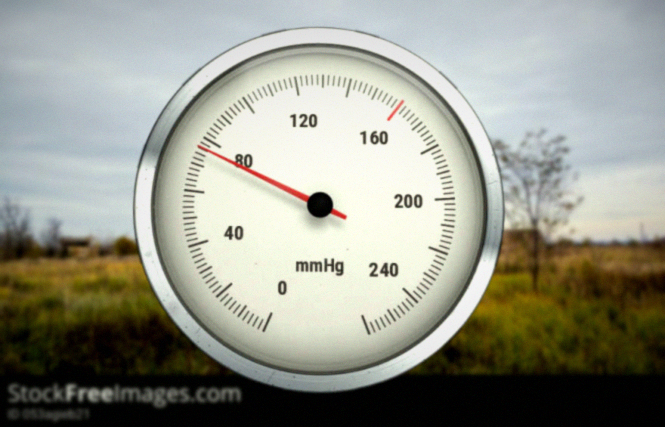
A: 76 mmHg
